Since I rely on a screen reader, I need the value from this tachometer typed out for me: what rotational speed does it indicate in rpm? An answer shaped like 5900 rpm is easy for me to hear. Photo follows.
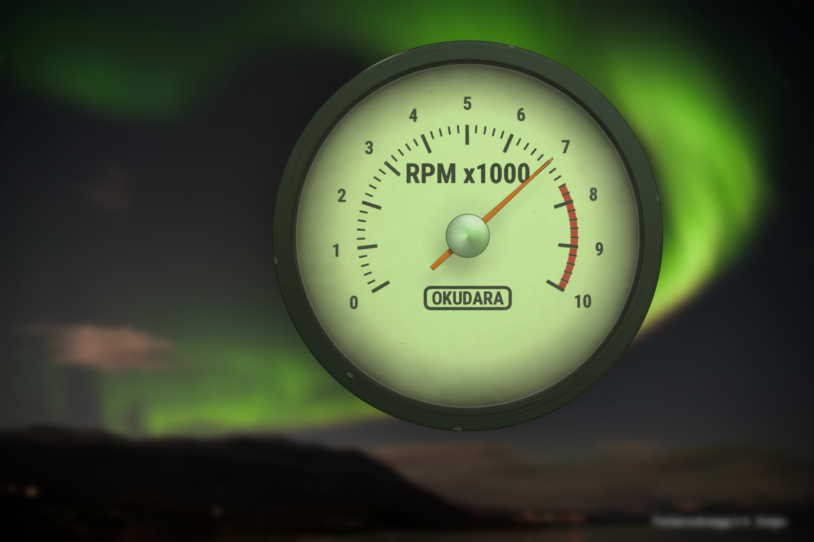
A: 7000 rpm
